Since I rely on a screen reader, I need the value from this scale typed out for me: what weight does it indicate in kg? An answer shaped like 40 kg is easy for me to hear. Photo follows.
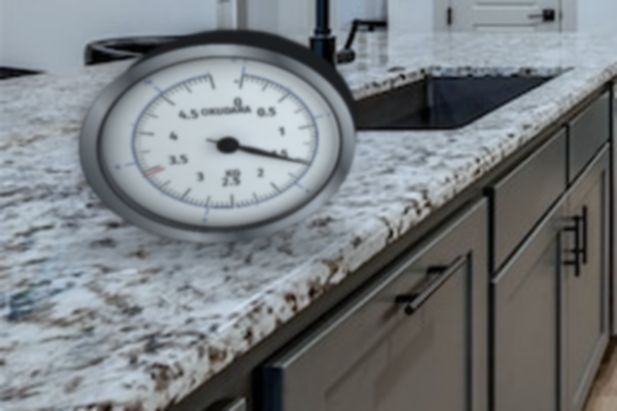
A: 1.5 kg
